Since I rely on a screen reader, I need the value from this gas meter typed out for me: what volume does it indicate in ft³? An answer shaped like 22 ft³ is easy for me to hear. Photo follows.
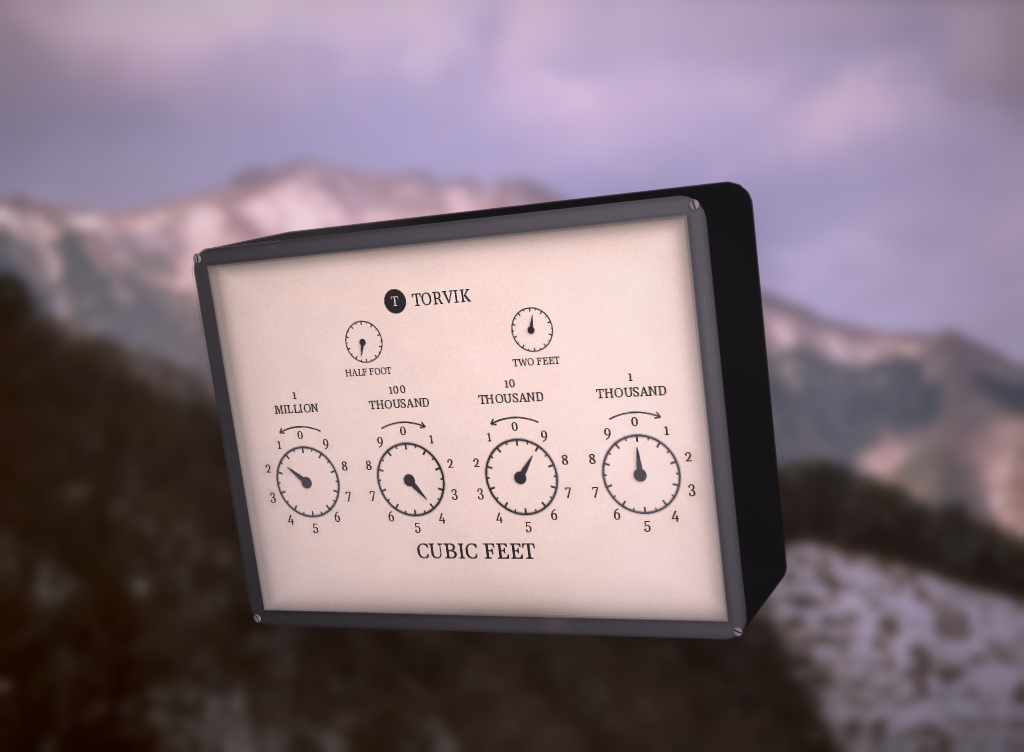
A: 139000 ft³
